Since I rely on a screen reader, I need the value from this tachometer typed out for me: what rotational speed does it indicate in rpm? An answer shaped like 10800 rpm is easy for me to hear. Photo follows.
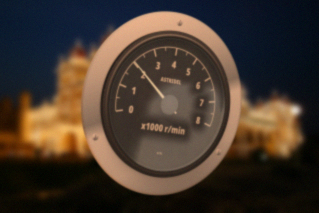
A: 2000 rpm
